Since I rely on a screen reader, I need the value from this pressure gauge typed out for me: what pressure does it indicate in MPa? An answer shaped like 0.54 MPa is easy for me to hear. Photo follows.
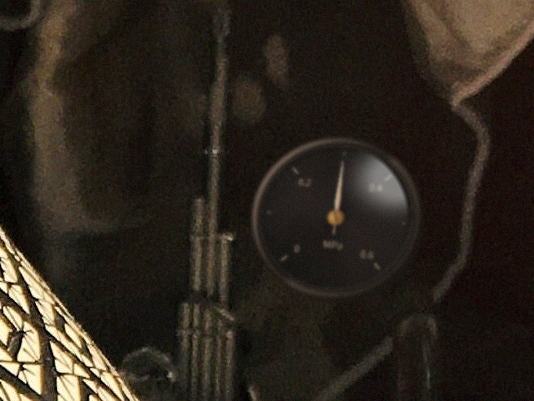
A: 0.3 MPa
